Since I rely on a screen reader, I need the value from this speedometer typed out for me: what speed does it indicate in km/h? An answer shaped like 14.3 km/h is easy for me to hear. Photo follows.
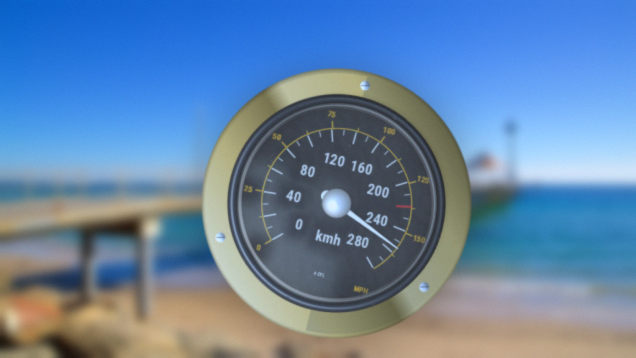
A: 255 km/h
